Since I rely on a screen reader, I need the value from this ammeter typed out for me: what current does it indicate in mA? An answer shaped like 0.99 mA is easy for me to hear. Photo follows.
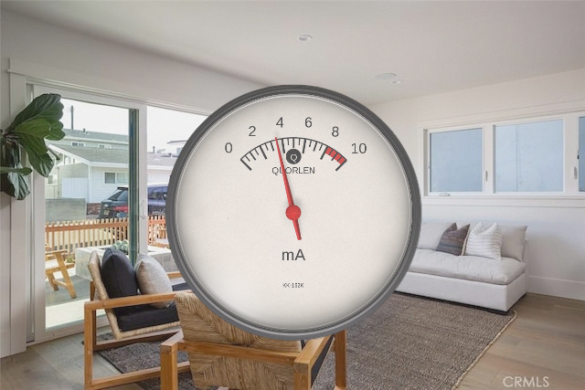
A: 3.5 mA
